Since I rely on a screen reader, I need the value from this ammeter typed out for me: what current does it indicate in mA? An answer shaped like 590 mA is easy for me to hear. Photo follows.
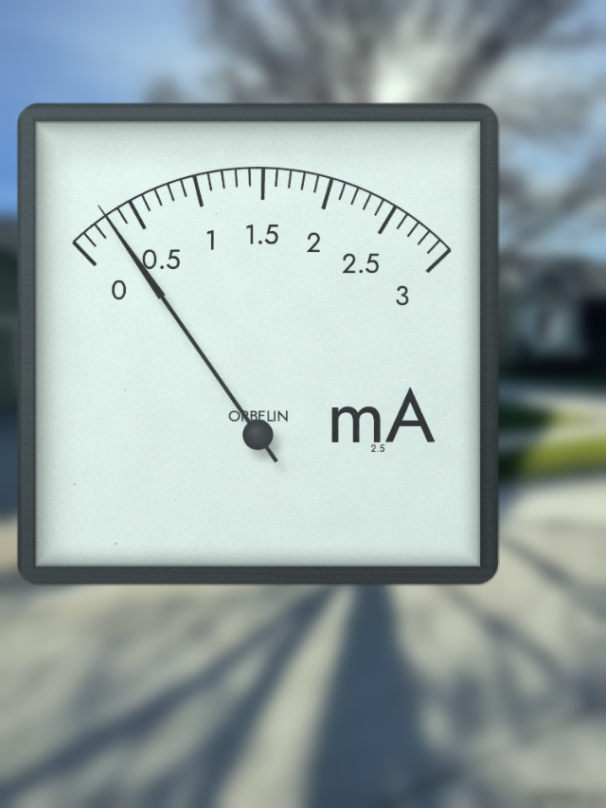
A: 0.3 mA
